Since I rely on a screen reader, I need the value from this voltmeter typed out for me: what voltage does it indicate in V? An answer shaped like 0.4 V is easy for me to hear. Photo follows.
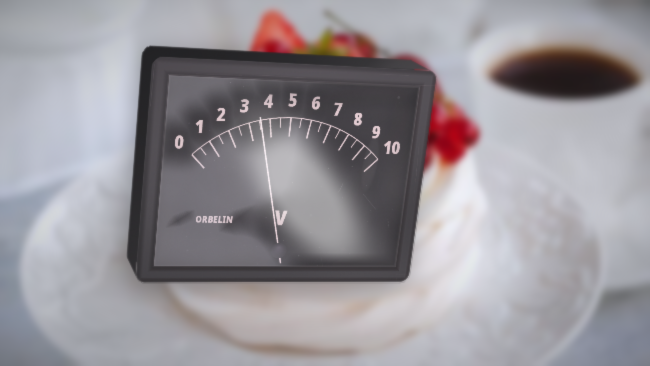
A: 3.5 V
